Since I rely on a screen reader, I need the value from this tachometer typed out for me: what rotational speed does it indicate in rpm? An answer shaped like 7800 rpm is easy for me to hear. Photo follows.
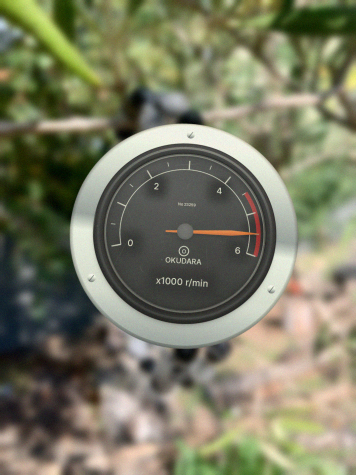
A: 5500 rpm
